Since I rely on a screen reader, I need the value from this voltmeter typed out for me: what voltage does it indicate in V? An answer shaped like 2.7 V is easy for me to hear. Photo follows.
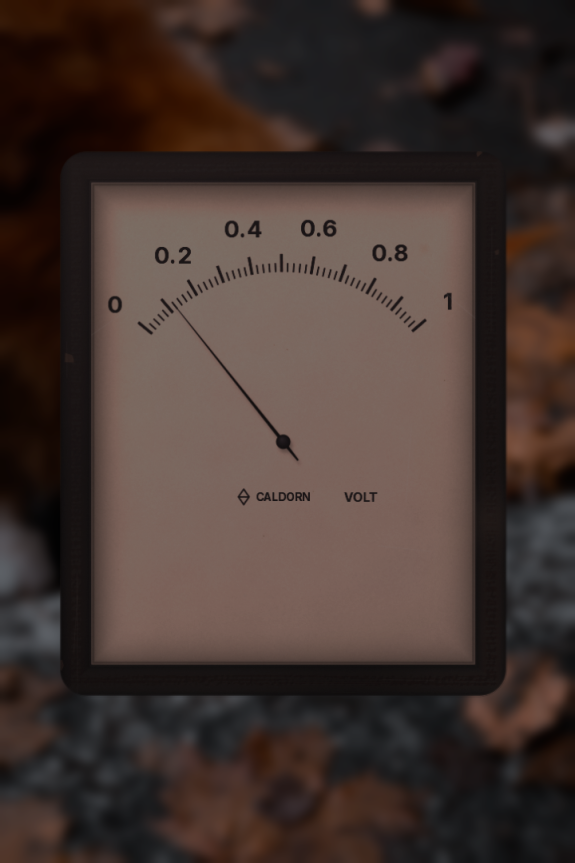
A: 0.12 V
